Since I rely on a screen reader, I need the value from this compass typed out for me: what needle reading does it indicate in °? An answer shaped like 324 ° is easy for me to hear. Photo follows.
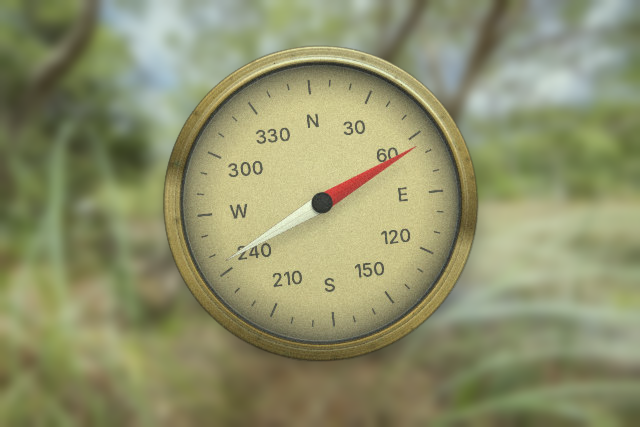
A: 65 °
